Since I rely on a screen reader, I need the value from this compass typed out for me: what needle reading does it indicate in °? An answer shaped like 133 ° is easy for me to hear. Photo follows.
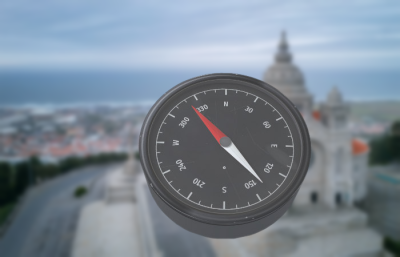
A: 320 °
